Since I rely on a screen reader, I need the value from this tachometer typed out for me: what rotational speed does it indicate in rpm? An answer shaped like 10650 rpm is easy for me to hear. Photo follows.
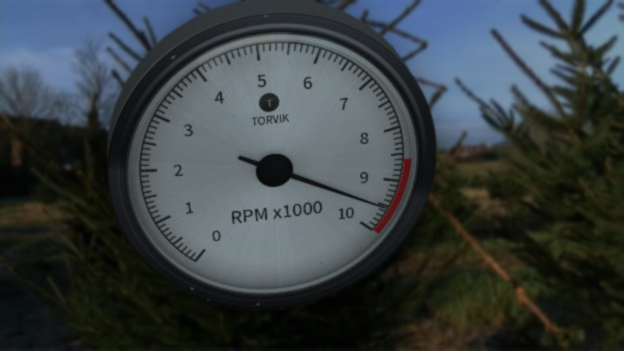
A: 9500 rpm
